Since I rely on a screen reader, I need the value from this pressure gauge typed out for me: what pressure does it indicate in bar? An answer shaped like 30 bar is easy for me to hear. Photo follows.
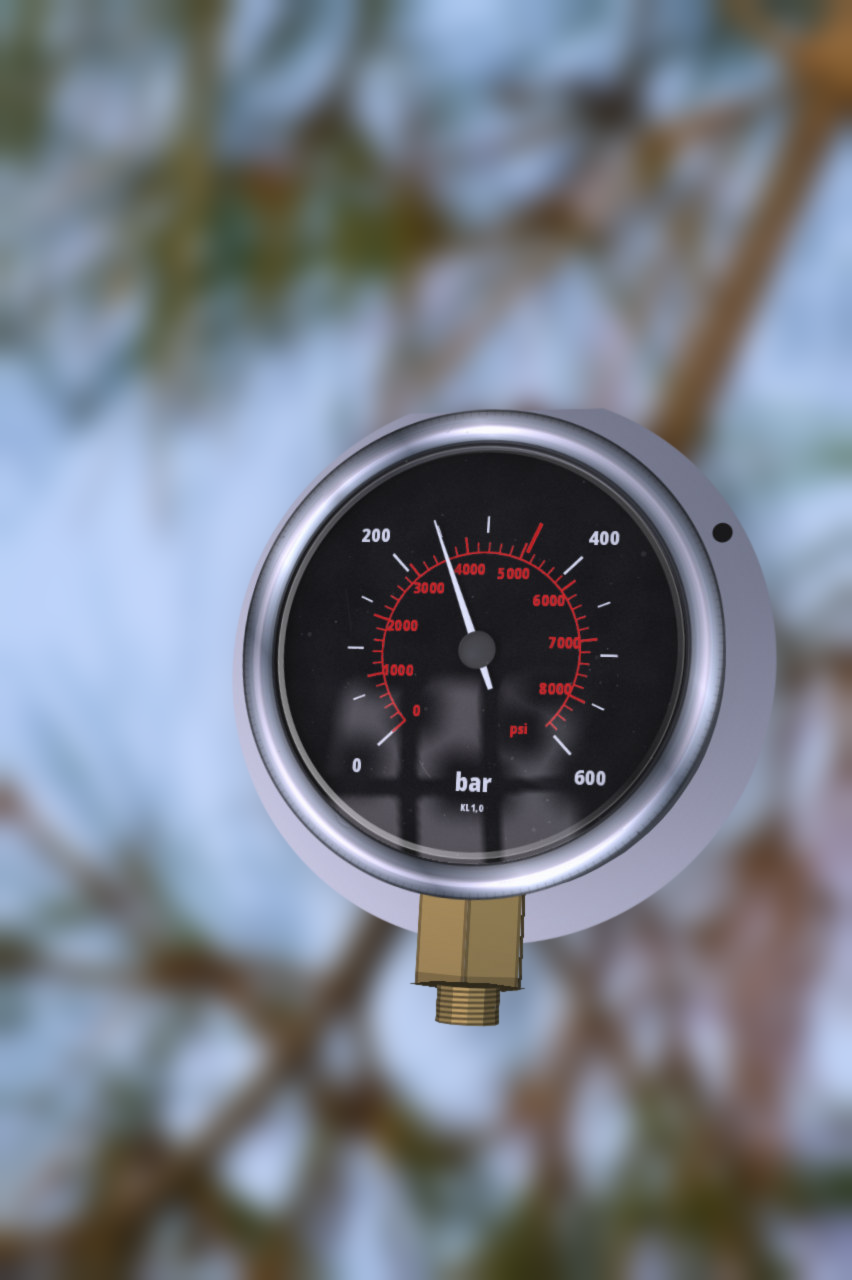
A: 250 bar
